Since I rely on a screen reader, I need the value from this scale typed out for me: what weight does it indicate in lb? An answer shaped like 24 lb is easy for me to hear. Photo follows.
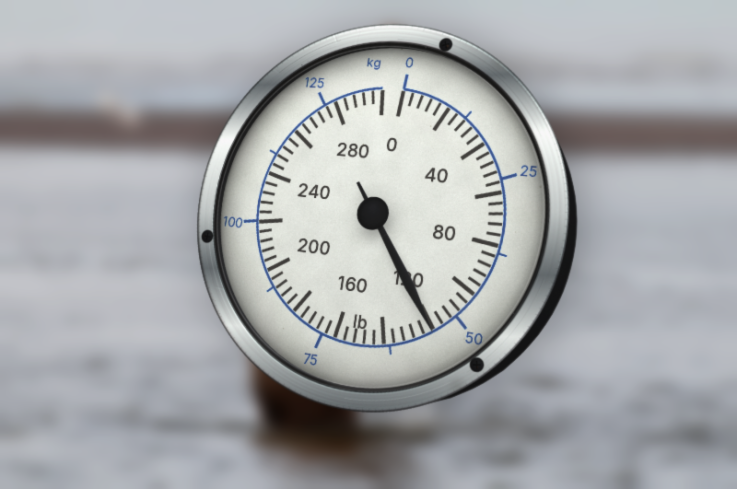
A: 120 lb
